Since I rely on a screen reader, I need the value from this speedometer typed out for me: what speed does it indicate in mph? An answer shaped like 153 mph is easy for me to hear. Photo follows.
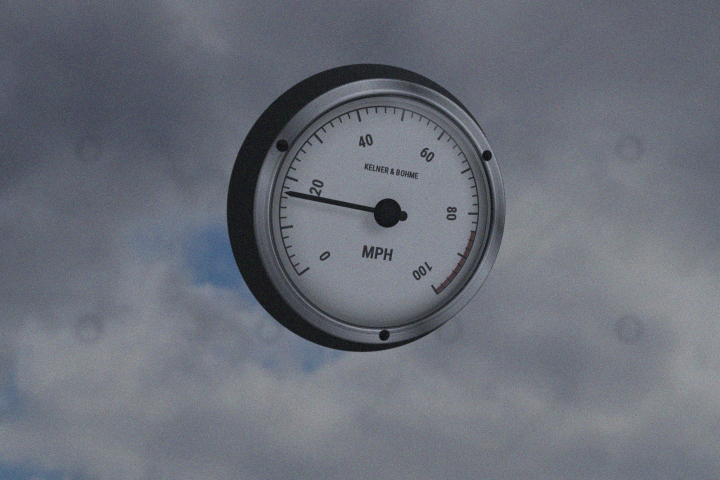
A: 17 mph
